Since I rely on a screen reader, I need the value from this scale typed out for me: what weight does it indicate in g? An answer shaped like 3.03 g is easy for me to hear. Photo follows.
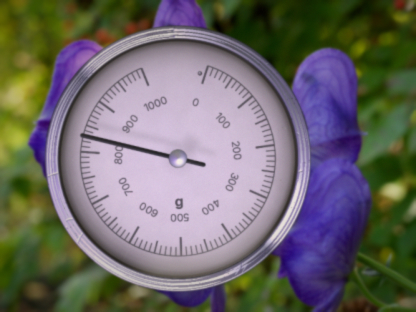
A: 830 g
